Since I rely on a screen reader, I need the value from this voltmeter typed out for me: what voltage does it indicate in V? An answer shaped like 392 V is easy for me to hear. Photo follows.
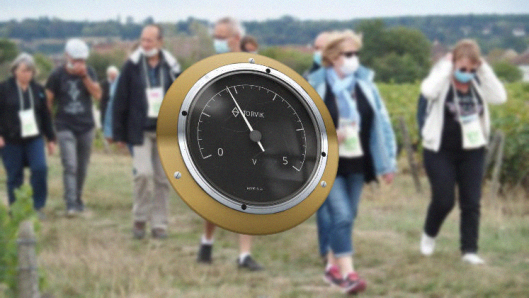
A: 1.8 V
